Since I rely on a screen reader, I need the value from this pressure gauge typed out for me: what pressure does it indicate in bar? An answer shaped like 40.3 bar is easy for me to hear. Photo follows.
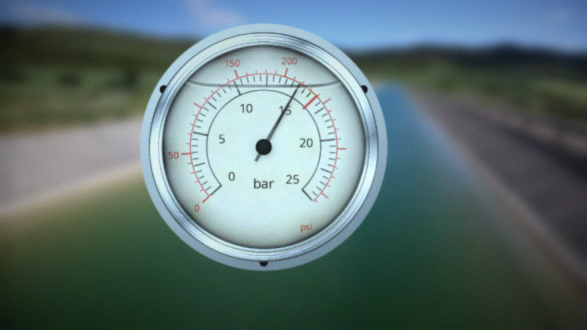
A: 15 bar
